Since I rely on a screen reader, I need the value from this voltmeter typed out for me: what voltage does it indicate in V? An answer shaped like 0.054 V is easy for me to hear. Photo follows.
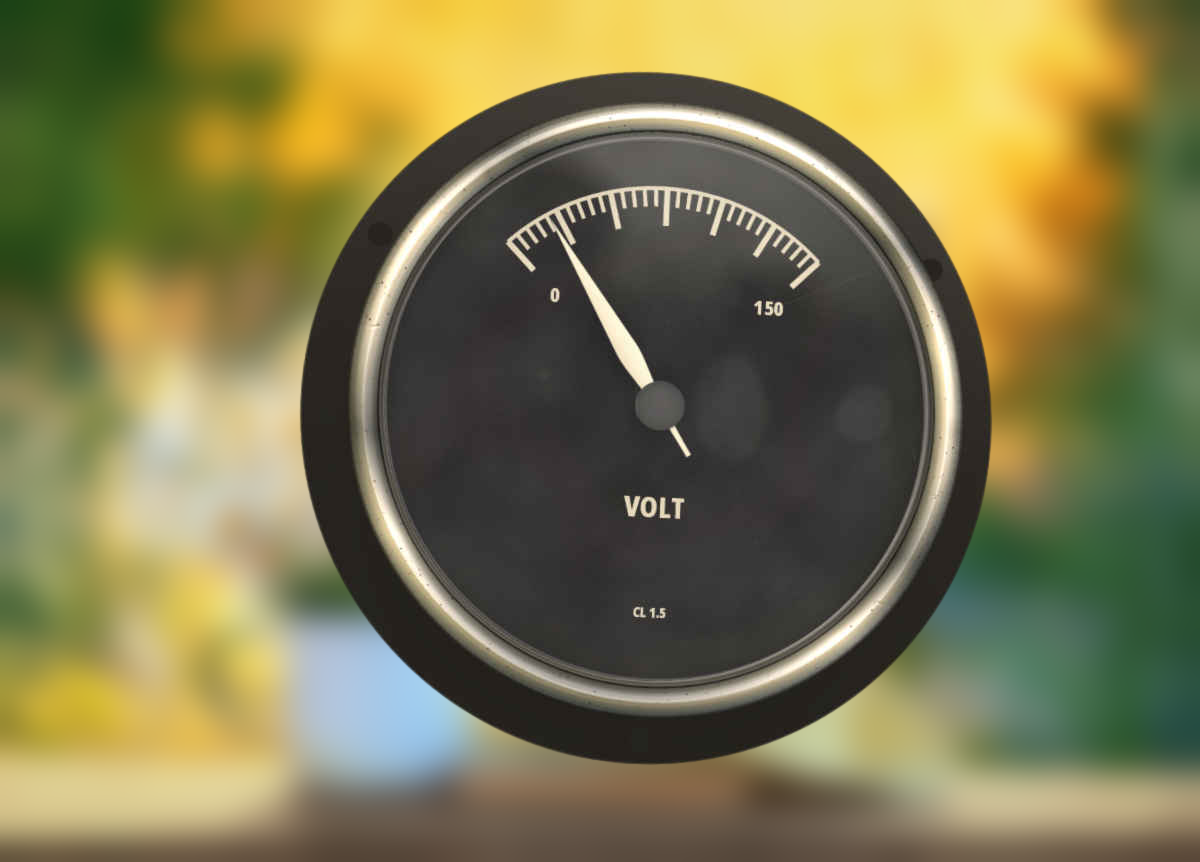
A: 20 V
